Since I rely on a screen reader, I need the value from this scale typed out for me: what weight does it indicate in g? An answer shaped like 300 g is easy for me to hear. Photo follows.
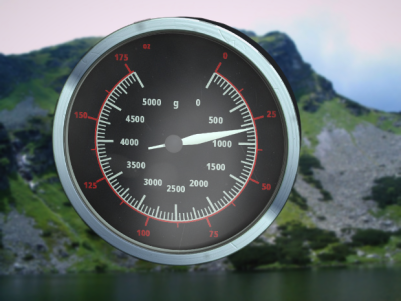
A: 800 g
